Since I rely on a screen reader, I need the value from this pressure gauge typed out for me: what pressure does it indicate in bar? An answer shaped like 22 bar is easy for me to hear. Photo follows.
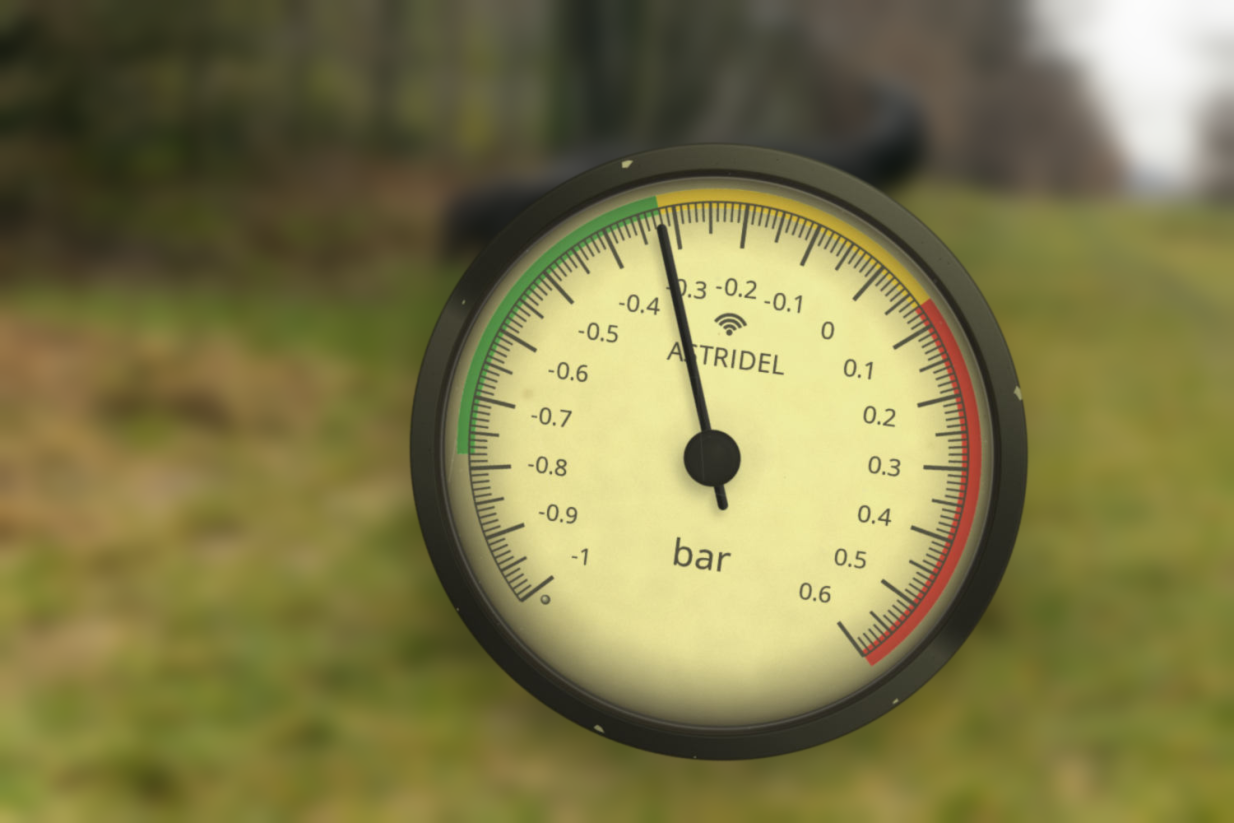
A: -0.32 bar
